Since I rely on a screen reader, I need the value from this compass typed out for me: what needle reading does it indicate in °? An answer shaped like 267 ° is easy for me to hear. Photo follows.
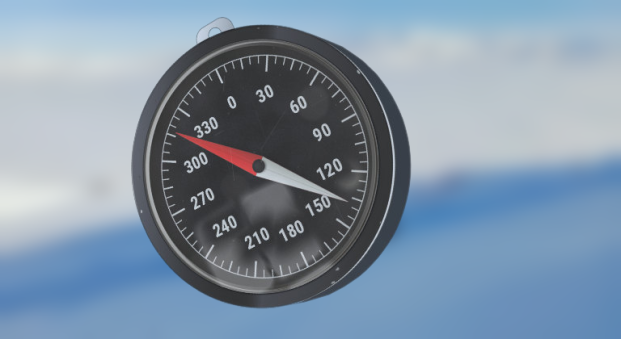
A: 317.5 °
